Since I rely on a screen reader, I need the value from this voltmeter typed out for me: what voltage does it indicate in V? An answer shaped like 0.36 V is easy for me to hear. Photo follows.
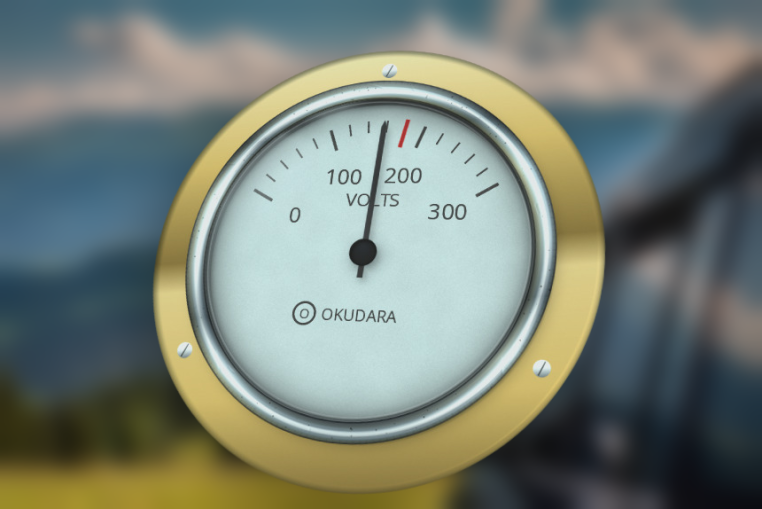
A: 160 V
